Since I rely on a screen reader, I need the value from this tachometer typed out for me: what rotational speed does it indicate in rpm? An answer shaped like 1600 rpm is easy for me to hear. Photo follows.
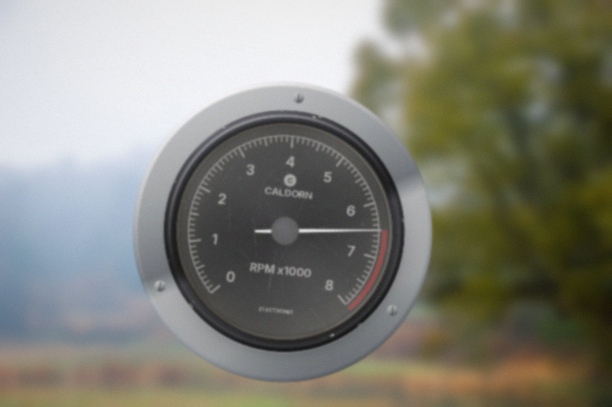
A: 6500 rpm
